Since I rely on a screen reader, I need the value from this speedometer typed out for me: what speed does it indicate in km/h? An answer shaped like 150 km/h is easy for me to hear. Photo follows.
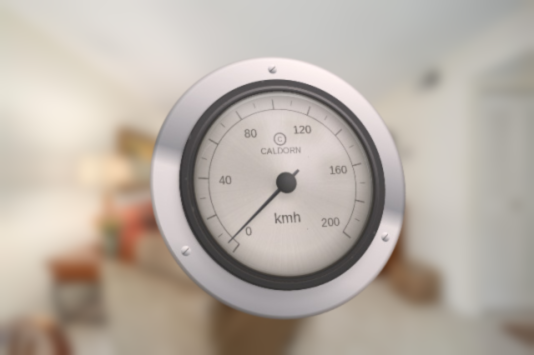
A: 5 km/h
